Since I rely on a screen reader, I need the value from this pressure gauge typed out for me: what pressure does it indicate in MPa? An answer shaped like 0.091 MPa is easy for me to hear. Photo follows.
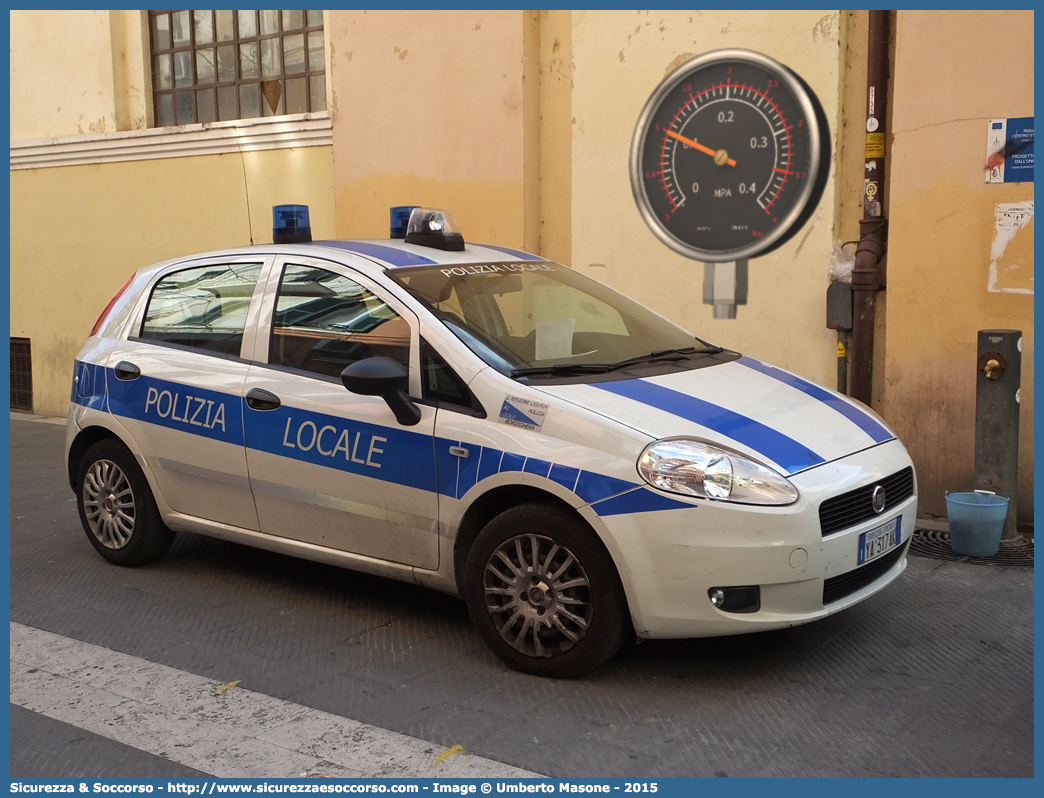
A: 0.1 MPa
